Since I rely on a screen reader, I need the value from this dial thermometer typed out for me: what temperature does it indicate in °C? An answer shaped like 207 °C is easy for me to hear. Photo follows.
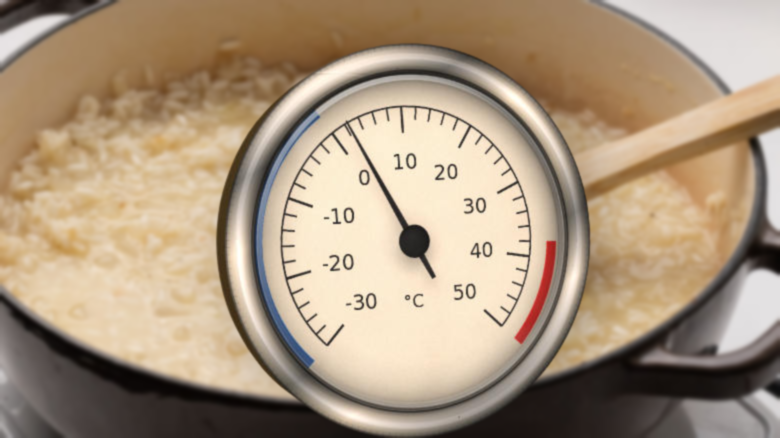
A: 2 °C
